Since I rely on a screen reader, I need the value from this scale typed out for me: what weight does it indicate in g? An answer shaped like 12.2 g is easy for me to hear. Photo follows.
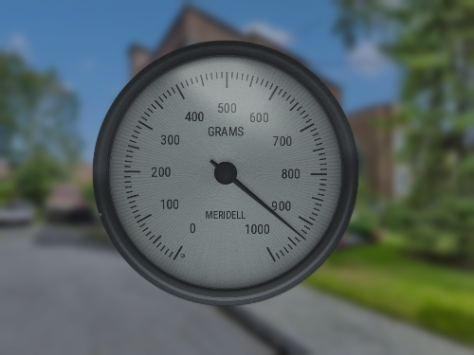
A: 930 g
